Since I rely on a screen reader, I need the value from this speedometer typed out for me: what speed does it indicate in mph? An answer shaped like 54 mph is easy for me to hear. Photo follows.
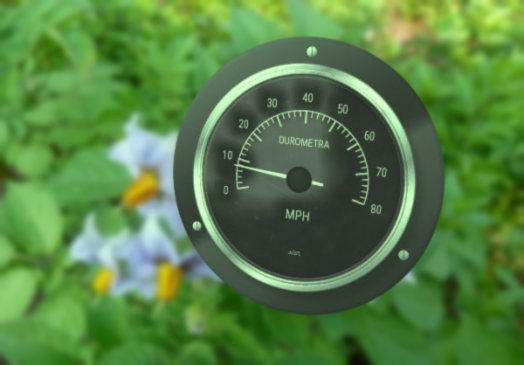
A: 8 mph
